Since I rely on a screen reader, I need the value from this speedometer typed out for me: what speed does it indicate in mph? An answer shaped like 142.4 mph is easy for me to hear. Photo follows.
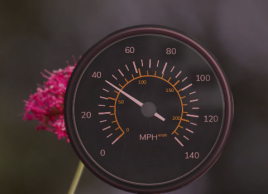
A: 40 mph
